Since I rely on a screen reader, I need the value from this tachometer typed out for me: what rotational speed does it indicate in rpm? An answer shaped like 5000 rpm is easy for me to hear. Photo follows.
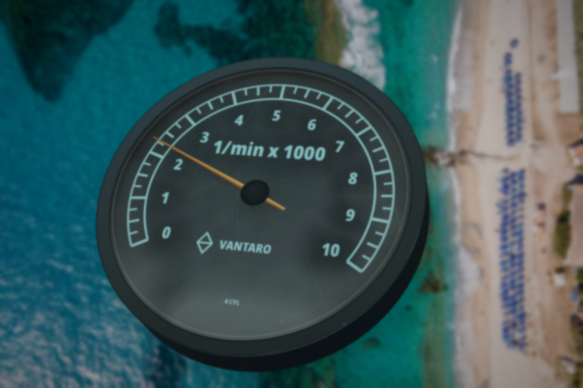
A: 2250 rpm
